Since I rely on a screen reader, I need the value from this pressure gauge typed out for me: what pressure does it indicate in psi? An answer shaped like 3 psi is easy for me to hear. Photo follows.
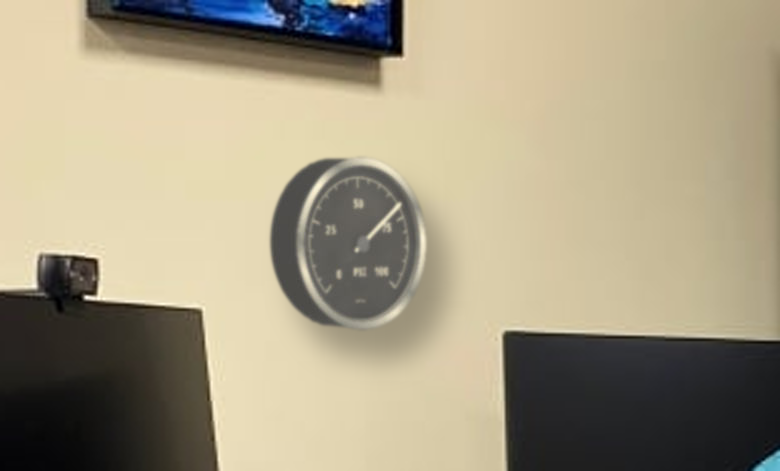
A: 70 psi
